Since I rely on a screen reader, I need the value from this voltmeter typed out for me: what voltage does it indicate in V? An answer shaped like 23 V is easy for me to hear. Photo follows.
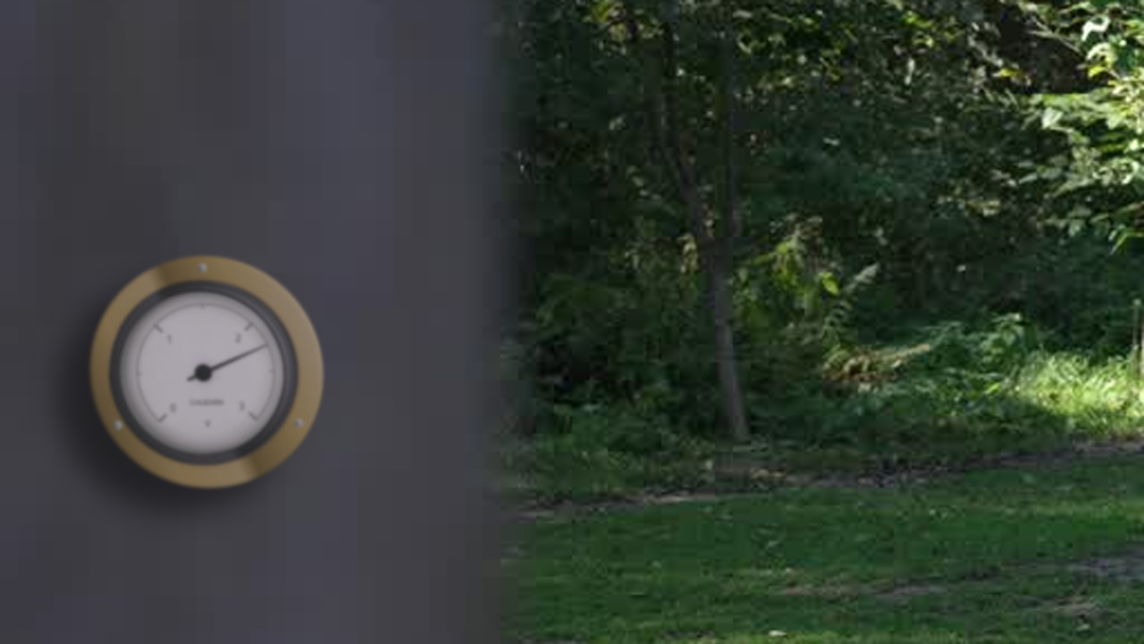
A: 2.25 V
